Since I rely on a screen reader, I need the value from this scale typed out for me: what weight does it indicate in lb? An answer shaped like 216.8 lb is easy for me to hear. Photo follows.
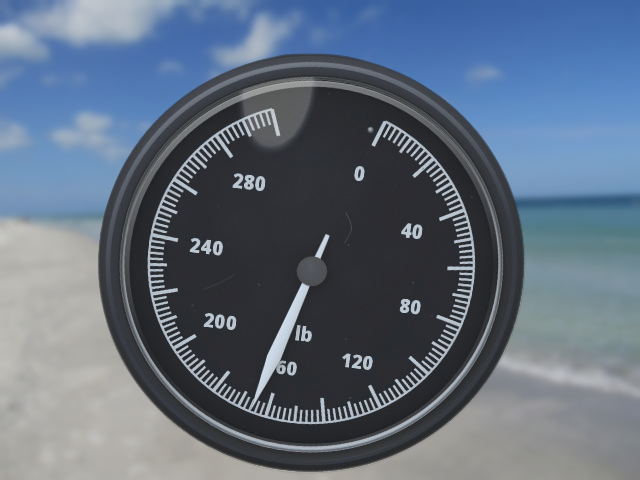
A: 166 lb
